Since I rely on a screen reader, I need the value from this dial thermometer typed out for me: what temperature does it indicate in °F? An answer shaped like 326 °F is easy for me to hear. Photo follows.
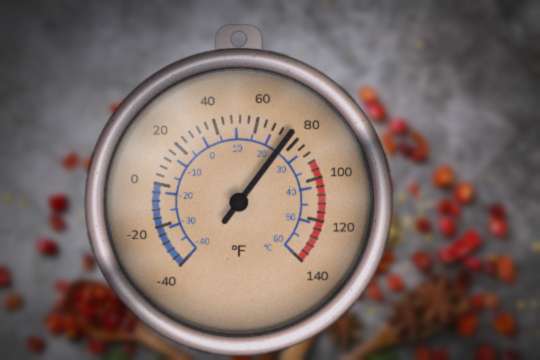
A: 76 °F
